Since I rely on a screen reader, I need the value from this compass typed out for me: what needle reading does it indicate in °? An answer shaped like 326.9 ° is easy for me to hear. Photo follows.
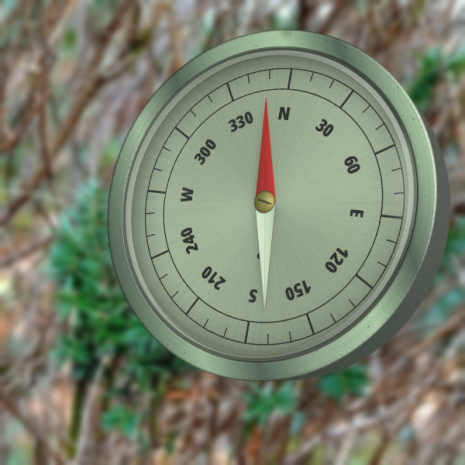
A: 350 °
